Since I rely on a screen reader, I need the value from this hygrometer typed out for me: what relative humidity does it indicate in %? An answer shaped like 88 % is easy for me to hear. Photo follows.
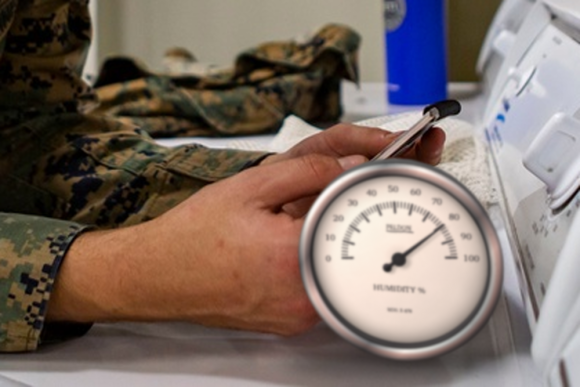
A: 80 %
